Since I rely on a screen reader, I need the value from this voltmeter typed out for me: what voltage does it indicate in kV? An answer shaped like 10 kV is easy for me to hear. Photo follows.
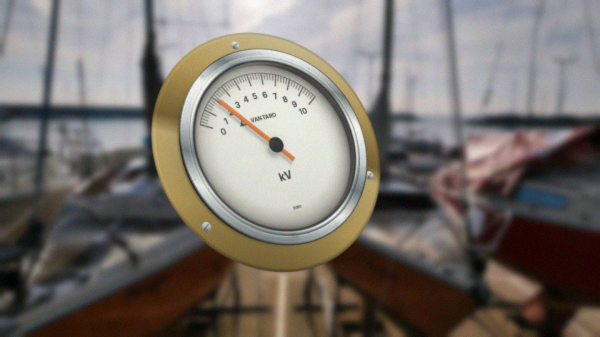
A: 2 kV
